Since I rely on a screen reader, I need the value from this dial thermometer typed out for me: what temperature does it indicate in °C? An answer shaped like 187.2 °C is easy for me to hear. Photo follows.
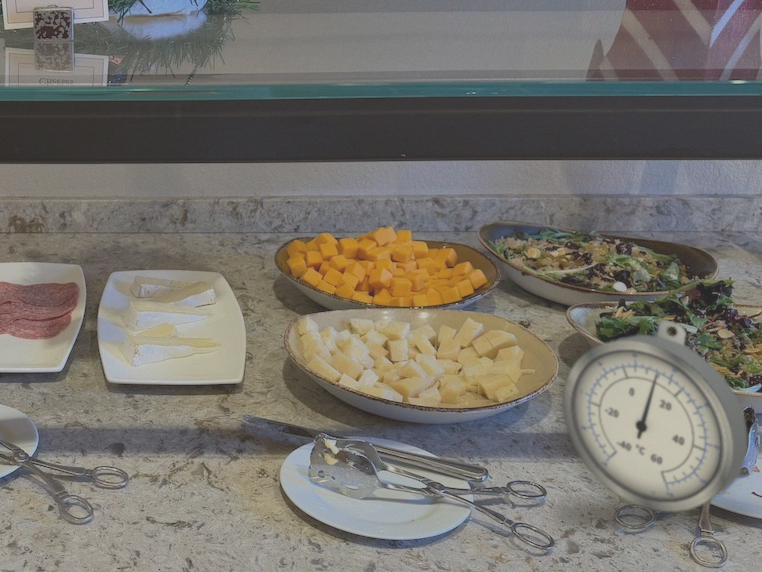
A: 12 °C
